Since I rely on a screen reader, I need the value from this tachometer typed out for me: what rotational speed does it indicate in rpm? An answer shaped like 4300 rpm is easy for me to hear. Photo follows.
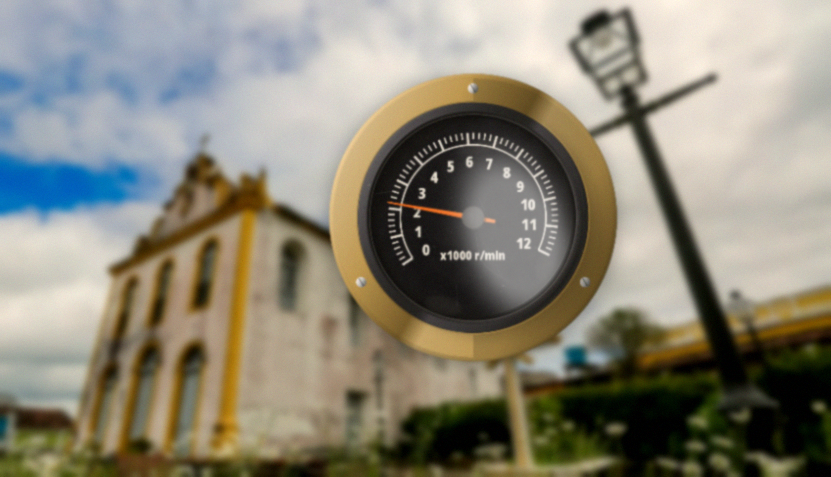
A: 2200 rpm
